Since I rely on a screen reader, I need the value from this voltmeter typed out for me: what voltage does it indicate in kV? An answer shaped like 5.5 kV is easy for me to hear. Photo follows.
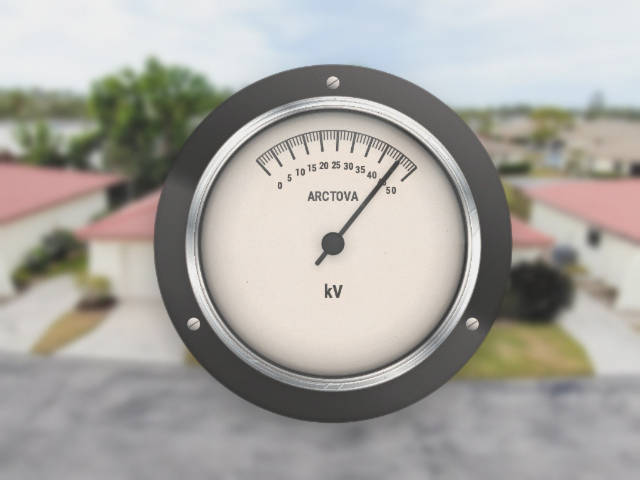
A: 45 kV
